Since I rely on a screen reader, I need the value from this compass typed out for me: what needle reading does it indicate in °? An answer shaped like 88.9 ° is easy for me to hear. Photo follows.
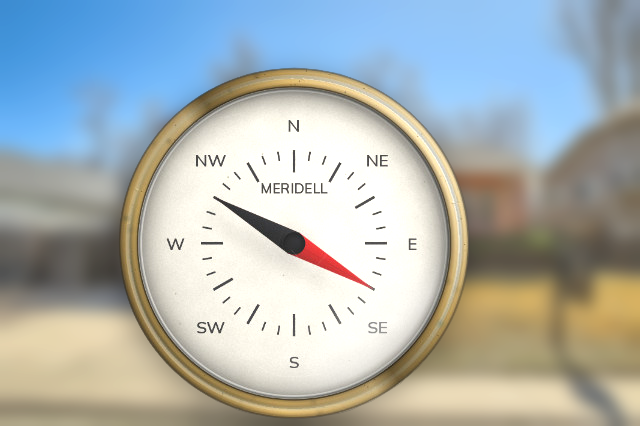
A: 120 °
